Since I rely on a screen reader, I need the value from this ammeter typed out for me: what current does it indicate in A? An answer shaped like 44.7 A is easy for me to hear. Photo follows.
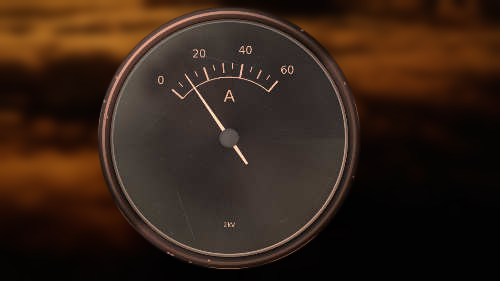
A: 10 A
